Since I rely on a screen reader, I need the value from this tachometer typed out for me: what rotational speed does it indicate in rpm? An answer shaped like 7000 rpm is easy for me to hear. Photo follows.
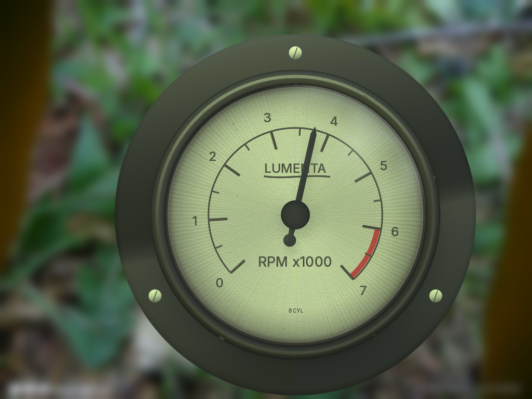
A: 3750 rpm
